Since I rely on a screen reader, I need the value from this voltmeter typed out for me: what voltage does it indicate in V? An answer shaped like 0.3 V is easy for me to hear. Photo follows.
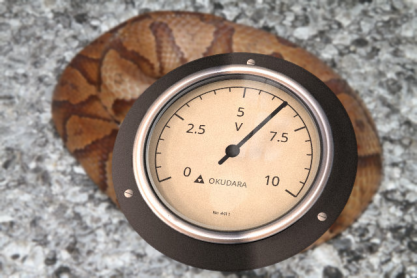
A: 6.5 V
